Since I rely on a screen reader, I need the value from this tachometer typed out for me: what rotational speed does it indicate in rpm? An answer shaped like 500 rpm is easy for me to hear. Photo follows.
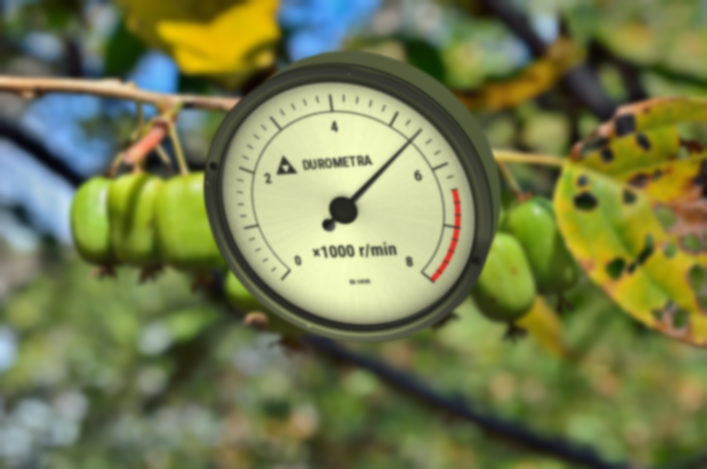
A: 5400 rpm
